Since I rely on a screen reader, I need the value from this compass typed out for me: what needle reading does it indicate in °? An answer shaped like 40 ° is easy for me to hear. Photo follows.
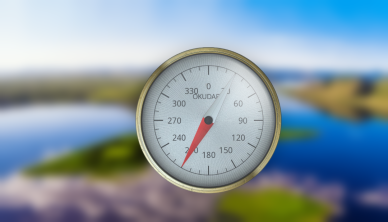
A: 210 °
